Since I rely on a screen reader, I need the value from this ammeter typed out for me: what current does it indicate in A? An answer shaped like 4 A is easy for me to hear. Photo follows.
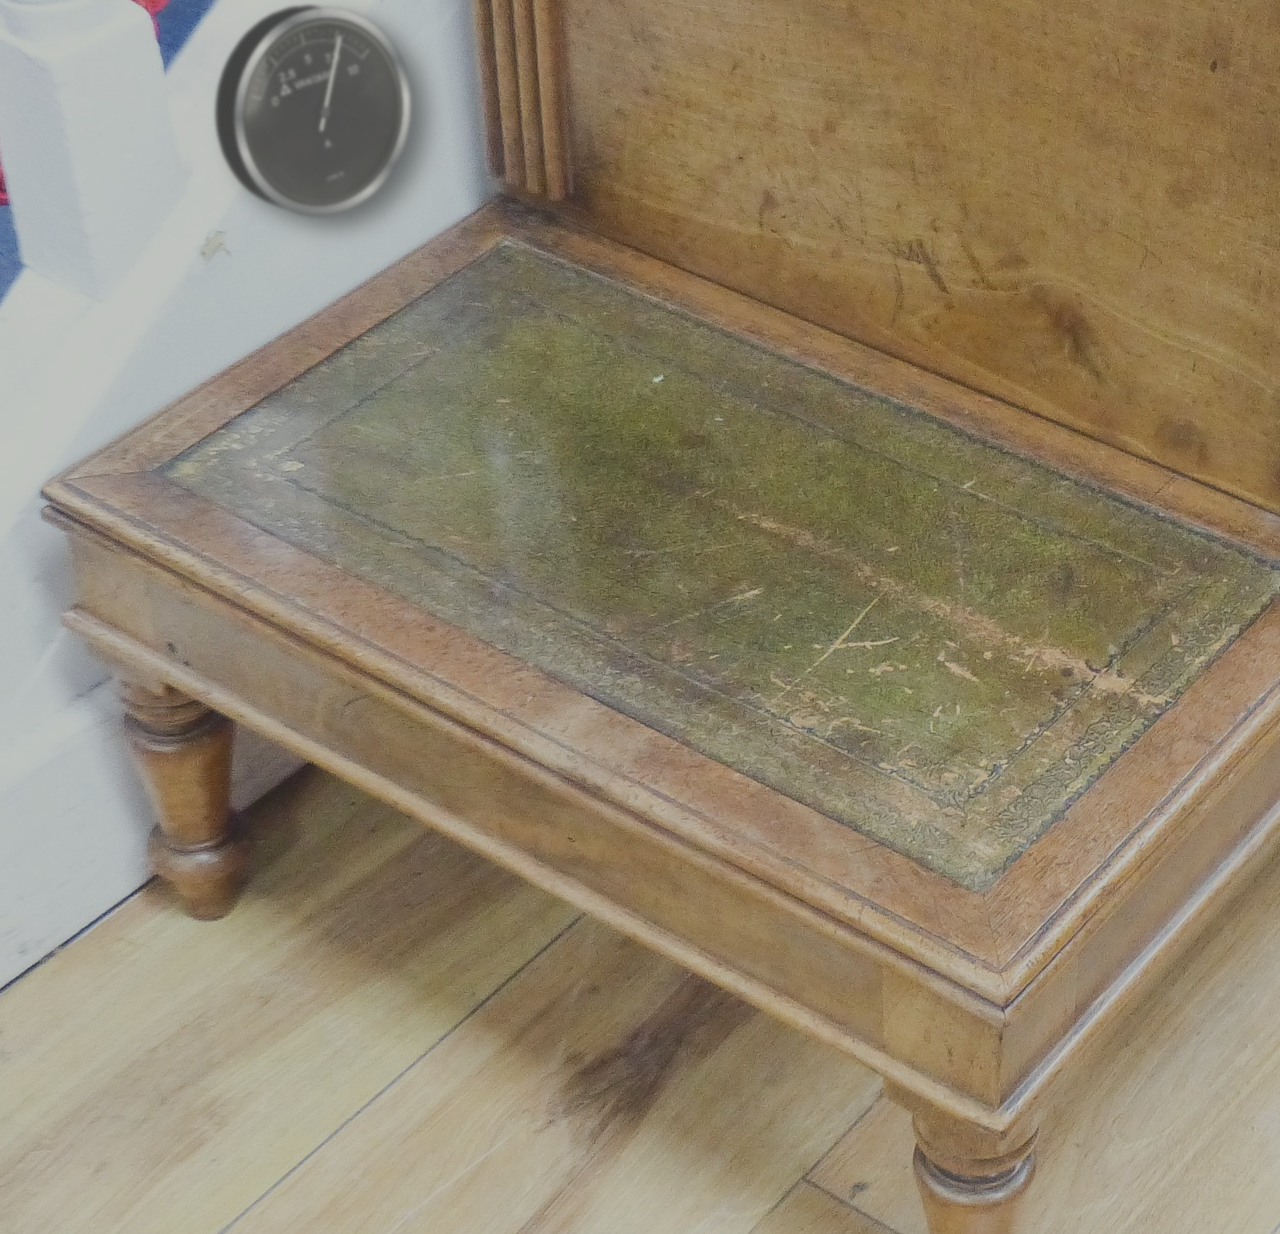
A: 7.5 A
